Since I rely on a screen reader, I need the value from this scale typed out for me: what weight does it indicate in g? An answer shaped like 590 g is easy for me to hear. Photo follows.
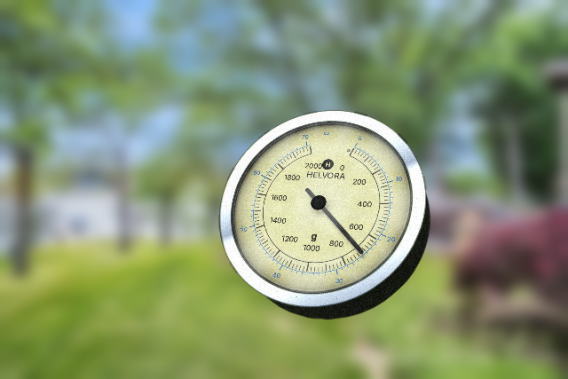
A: 700 g
